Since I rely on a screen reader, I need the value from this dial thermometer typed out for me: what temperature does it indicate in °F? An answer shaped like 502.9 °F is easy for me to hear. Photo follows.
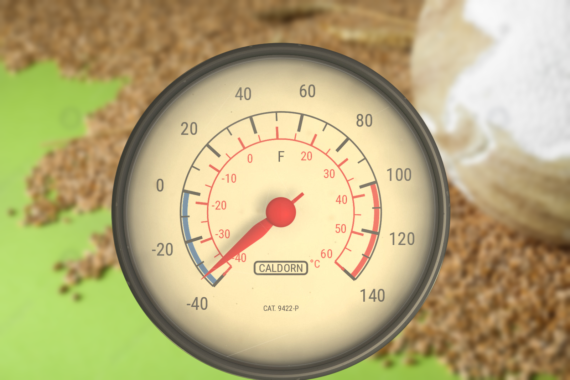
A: -35 °F
